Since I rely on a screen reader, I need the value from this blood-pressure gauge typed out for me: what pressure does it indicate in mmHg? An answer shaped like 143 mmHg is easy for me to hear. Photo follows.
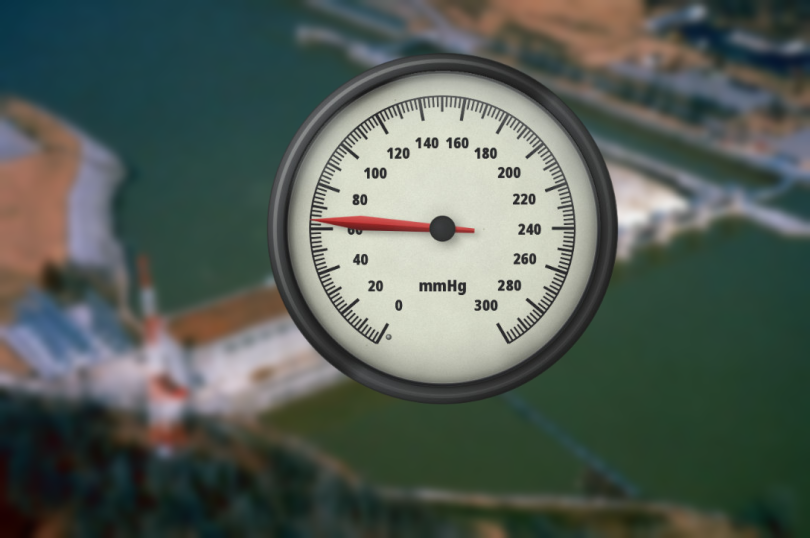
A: 64 mmHg
